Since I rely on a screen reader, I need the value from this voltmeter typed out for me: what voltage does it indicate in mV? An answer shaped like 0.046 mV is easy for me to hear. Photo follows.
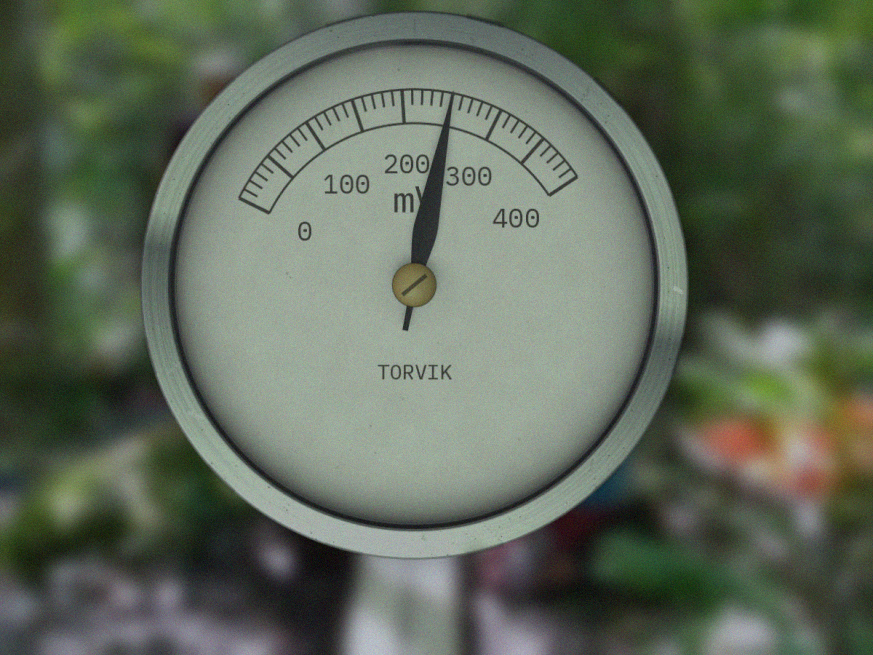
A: 250 mV
